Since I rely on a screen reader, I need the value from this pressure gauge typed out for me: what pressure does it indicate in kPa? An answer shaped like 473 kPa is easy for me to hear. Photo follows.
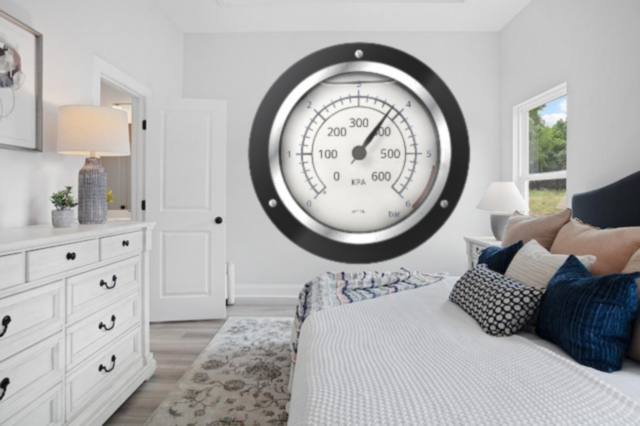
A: 380 kPa
